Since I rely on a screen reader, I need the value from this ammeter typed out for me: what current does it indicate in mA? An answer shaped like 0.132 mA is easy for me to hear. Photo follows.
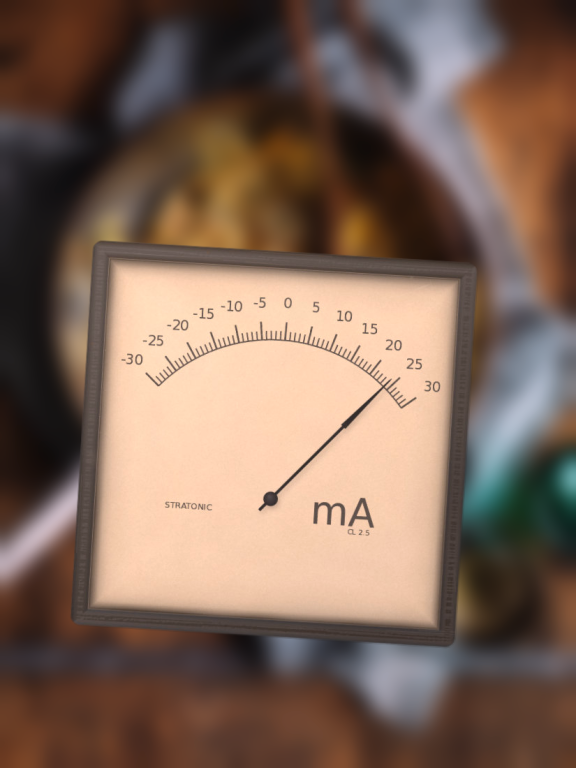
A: 24 mA
